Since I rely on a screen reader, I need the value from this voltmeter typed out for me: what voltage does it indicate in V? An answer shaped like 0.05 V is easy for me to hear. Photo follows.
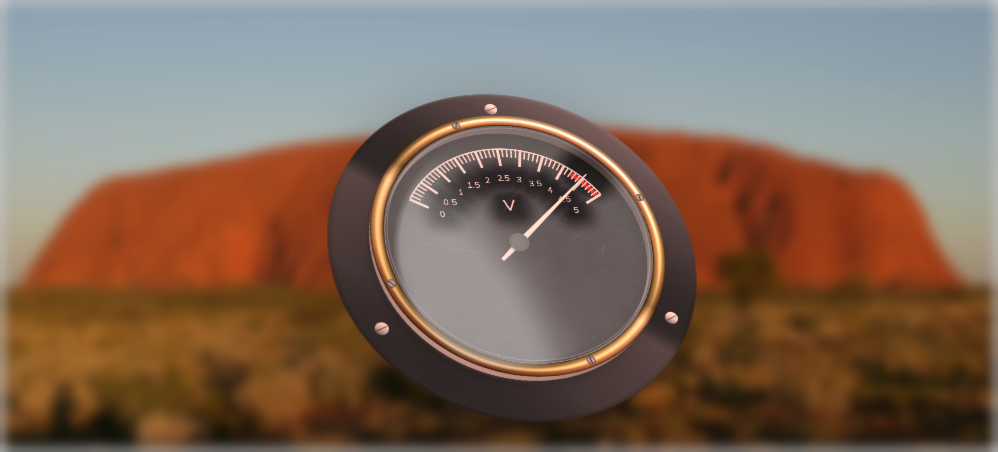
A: 4.5 V
